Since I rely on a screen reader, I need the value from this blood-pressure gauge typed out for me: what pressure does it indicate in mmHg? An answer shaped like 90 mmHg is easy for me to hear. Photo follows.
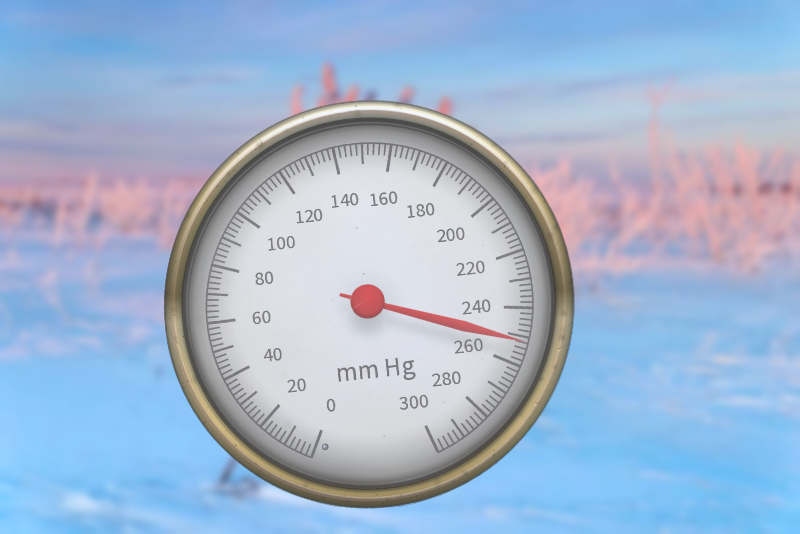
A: 252 mmHg
